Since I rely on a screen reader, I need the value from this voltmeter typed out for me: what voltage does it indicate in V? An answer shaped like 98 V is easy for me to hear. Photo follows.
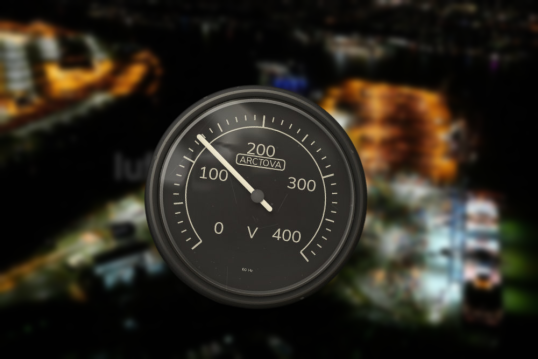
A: 125 V
